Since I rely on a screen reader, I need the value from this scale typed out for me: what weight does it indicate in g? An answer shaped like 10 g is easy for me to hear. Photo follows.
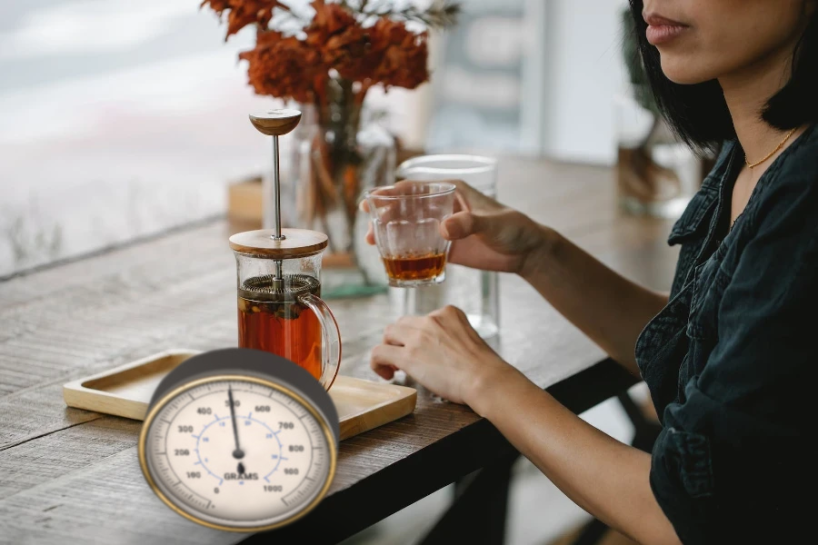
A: 500 g
